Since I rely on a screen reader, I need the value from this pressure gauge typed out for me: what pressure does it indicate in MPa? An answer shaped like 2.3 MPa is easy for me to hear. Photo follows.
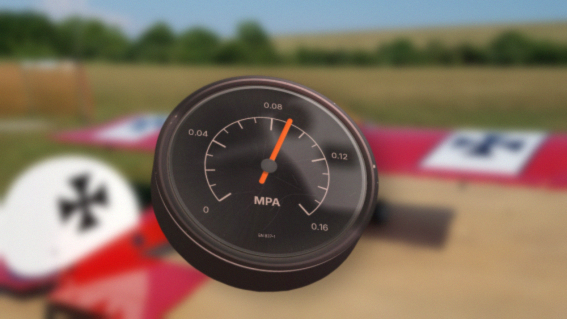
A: 0.09 MPa
